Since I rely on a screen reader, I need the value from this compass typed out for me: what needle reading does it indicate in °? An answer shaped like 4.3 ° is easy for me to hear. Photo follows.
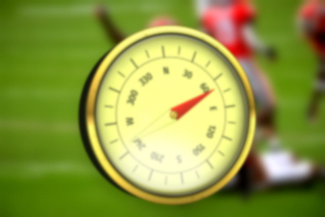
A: 67.5 °
